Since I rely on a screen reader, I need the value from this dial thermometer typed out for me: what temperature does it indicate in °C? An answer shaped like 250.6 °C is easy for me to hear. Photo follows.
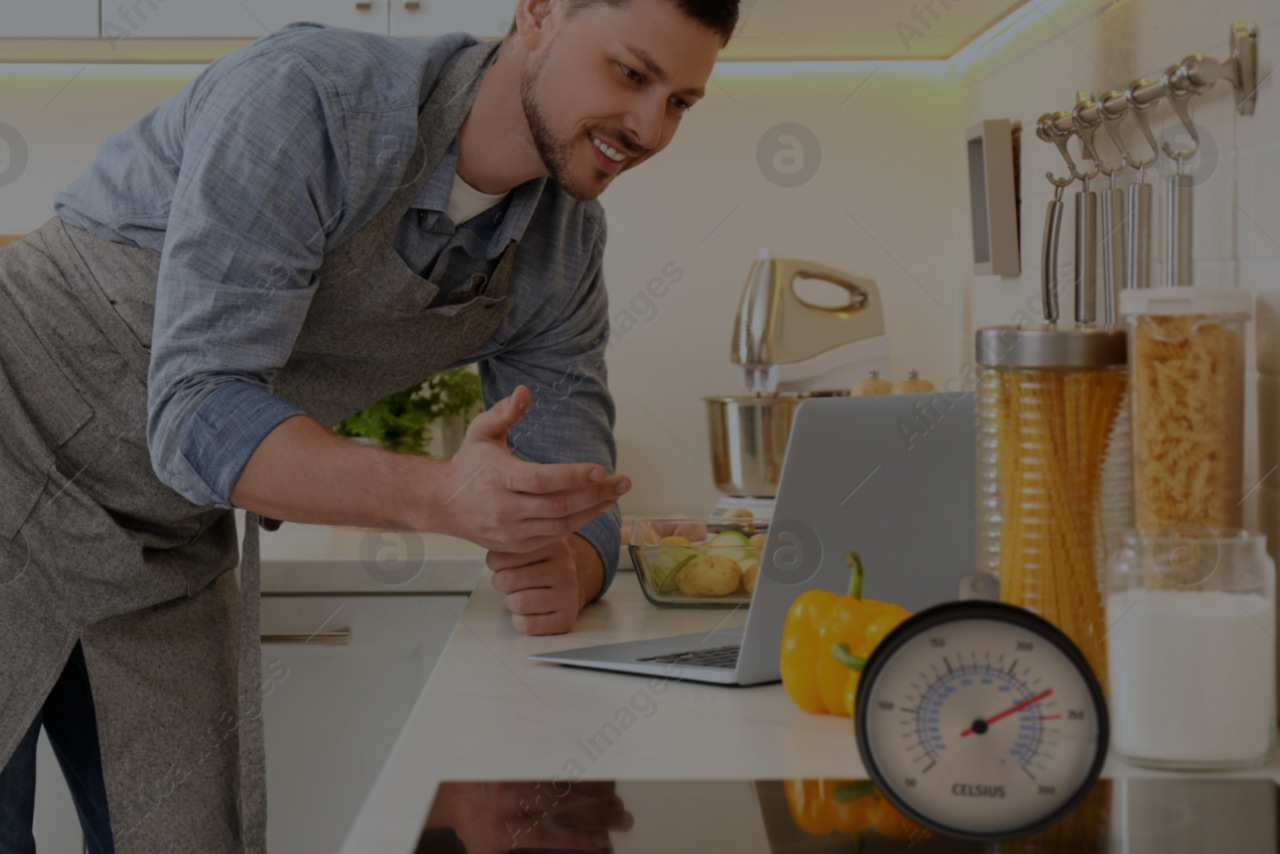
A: 230 °C
